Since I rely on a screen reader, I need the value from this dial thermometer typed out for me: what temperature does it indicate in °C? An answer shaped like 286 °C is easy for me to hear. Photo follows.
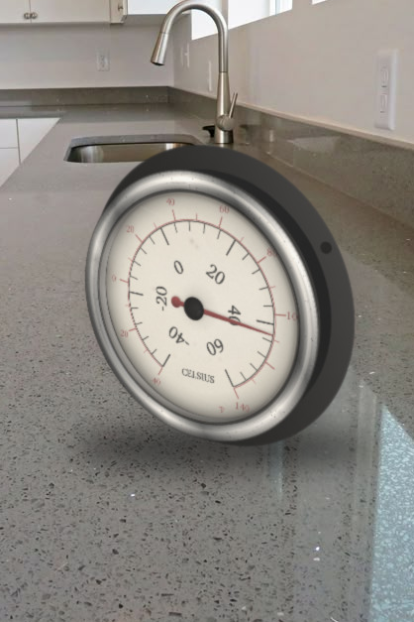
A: 42 °C
